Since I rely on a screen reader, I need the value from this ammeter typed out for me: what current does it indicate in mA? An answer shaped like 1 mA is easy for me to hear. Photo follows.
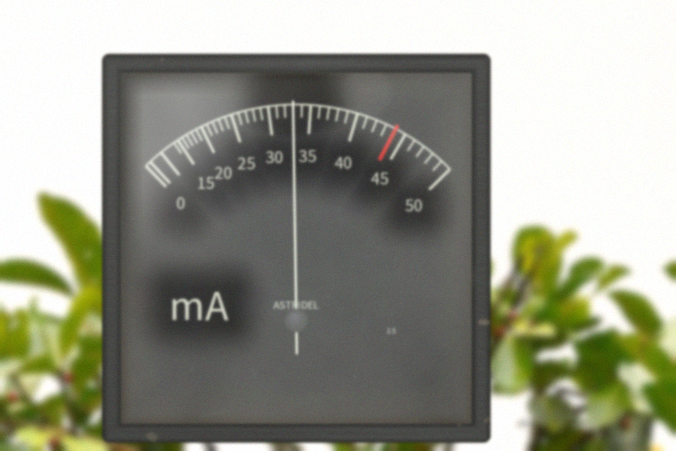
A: 33 mA
